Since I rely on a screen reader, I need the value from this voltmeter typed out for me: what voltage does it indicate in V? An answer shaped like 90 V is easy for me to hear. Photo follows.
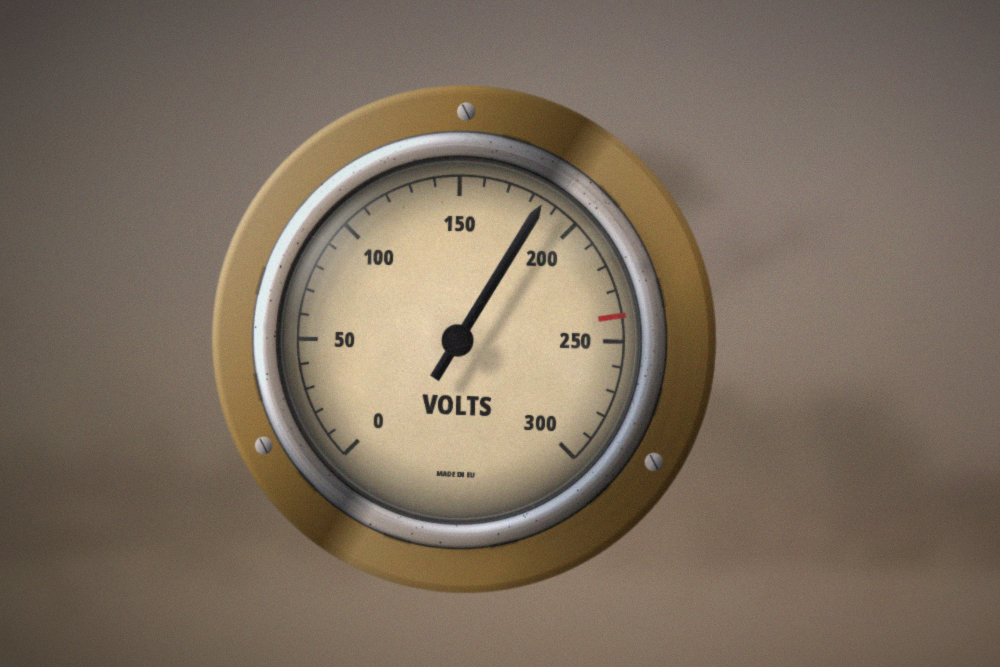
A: 185 V
